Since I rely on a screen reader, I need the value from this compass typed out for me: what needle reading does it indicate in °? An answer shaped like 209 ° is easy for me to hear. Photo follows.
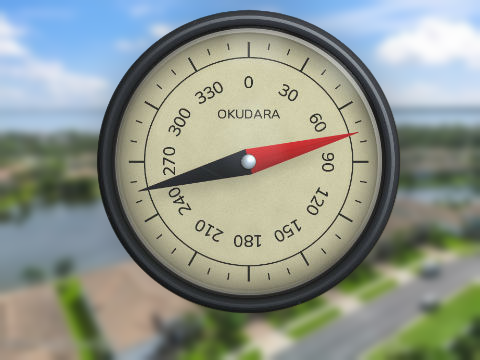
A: 75 °
